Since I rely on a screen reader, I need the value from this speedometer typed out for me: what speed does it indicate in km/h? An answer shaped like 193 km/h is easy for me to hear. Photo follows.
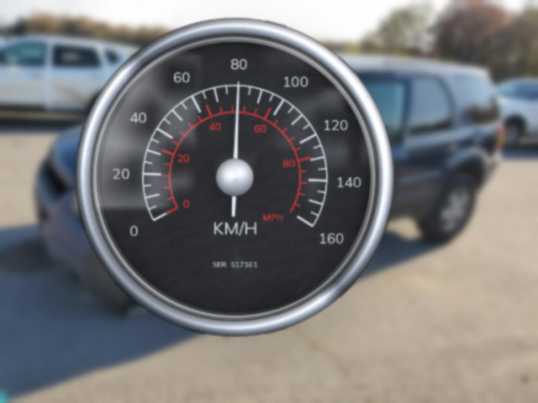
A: 80 km/h
